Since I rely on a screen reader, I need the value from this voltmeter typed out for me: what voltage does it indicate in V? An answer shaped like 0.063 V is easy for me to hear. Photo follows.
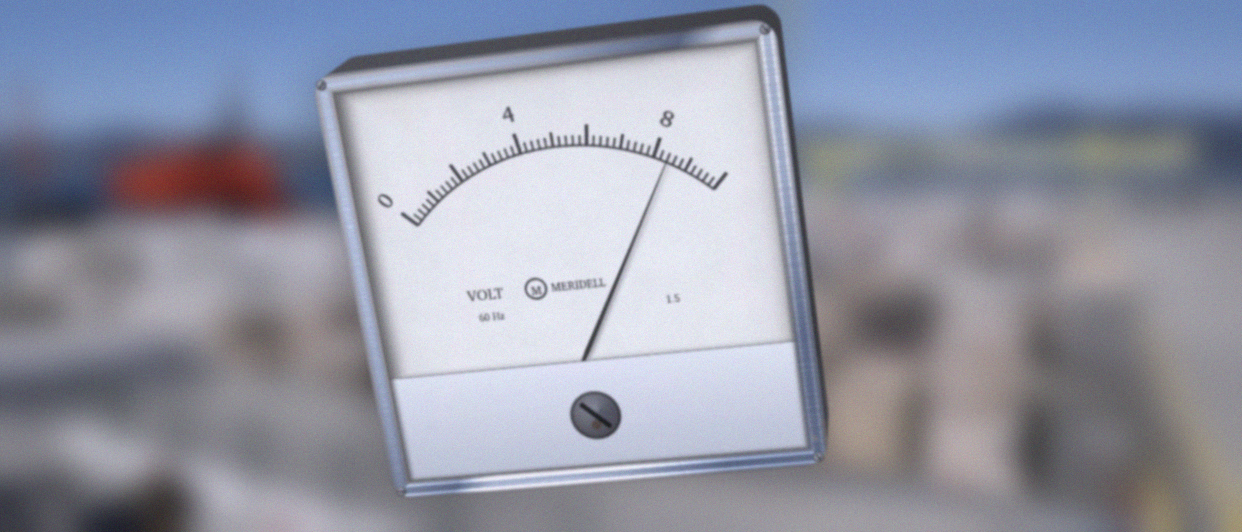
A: 8.4 V
